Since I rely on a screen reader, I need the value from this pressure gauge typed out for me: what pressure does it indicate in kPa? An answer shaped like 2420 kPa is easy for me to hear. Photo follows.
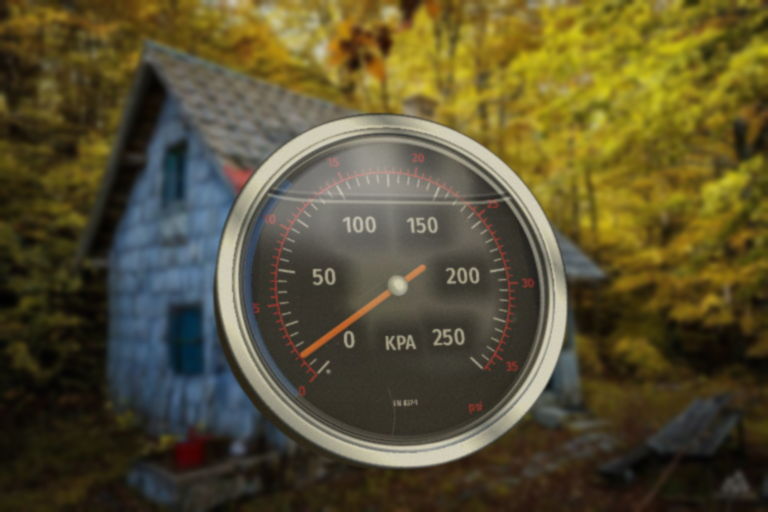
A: 10 kPa
